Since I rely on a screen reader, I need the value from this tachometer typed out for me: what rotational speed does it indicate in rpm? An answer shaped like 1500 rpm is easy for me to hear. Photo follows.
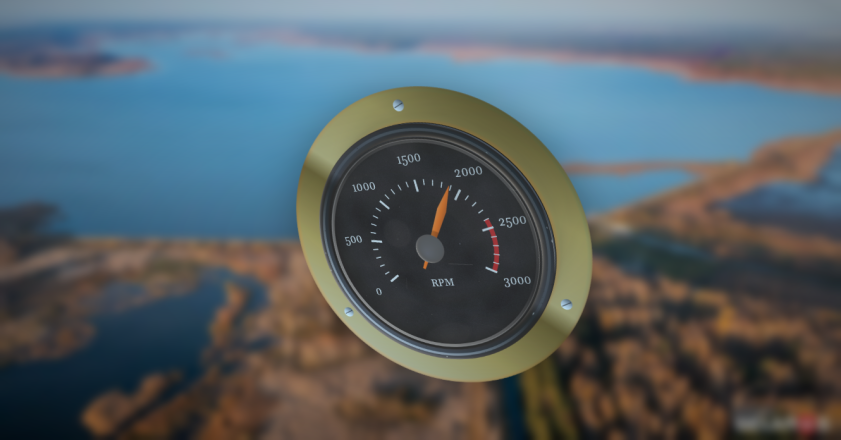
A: 1900 rpm
